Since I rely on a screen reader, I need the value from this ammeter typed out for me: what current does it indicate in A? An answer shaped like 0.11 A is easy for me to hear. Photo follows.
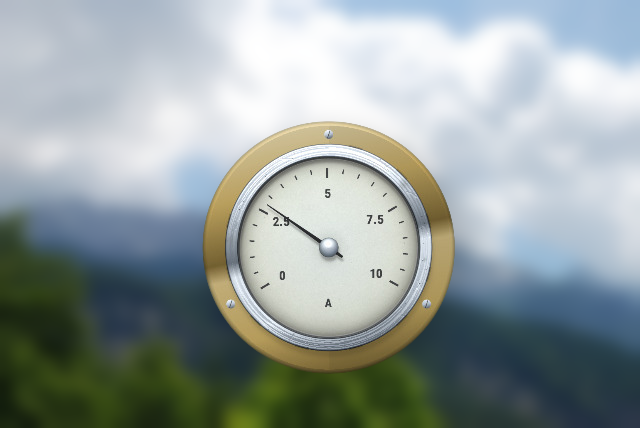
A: 2.75 A
